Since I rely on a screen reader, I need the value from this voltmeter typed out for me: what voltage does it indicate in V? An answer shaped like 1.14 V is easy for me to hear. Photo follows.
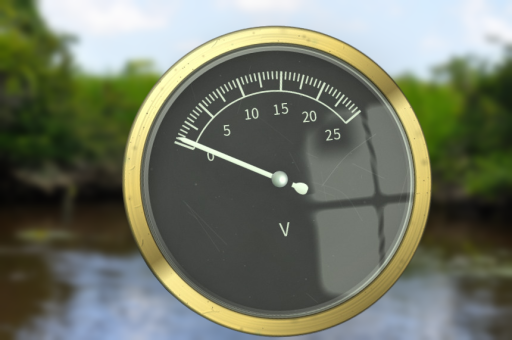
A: 0.5 V
